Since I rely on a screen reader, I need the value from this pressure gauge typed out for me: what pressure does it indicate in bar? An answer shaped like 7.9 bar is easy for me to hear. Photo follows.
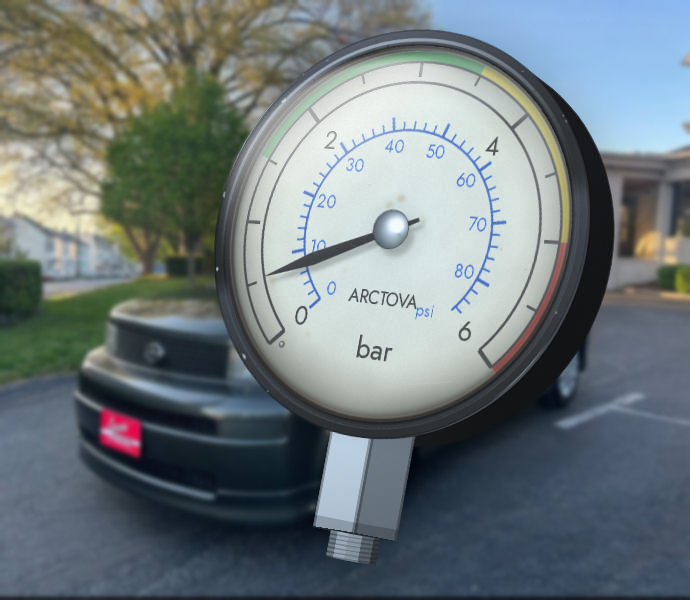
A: 0.5 bar
